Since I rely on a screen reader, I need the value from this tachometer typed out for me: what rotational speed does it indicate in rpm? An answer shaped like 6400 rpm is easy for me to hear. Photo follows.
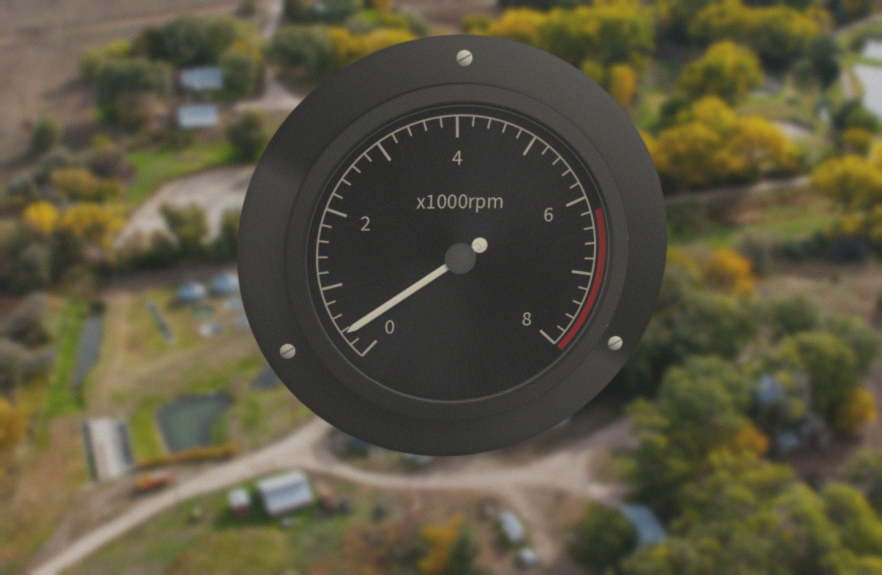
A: 400 rpm
